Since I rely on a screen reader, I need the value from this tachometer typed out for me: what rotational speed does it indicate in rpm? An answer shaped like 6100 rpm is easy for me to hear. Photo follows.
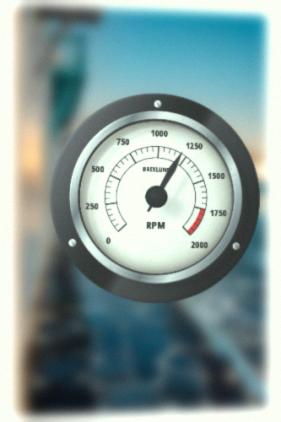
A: 1200 rpm
